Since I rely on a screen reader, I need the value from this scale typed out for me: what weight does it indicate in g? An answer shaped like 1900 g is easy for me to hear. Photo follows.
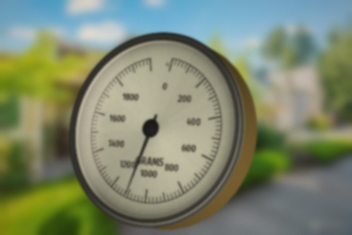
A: 1100 g
